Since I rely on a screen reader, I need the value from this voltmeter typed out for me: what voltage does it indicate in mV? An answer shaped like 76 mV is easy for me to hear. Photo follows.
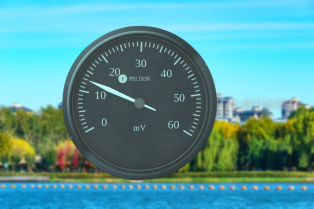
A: 13 mV
